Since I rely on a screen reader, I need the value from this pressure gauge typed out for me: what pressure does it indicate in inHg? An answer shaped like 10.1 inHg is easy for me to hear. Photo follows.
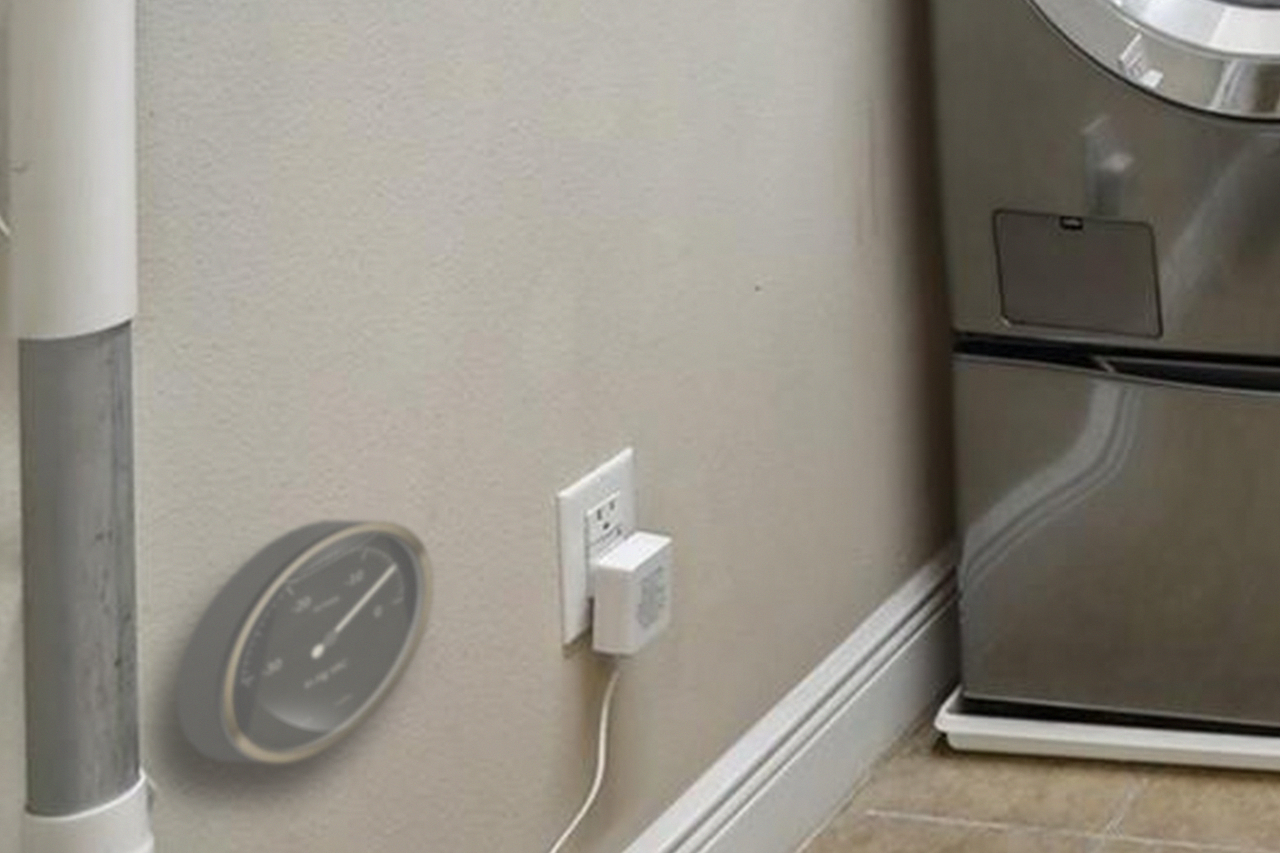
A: -5 inHg
